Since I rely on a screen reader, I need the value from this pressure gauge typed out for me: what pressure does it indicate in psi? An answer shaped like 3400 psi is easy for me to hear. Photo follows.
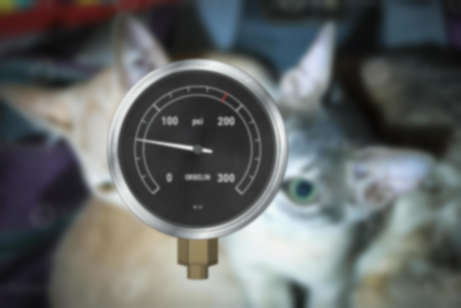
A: 60 psi
